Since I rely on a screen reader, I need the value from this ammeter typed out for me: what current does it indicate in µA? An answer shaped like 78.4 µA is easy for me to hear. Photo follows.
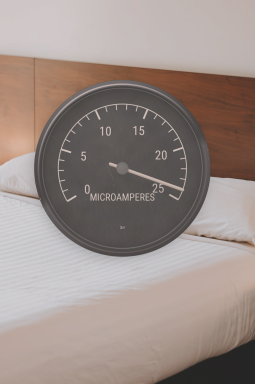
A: 24 µA
